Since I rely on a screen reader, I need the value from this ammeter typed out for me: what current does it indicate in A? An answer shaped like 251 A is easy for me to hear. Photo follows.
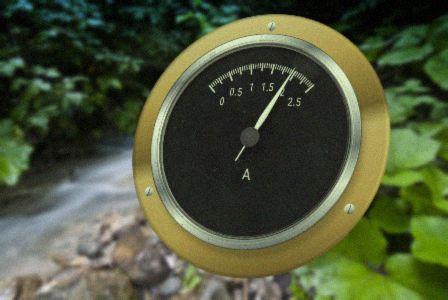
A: 2 A
